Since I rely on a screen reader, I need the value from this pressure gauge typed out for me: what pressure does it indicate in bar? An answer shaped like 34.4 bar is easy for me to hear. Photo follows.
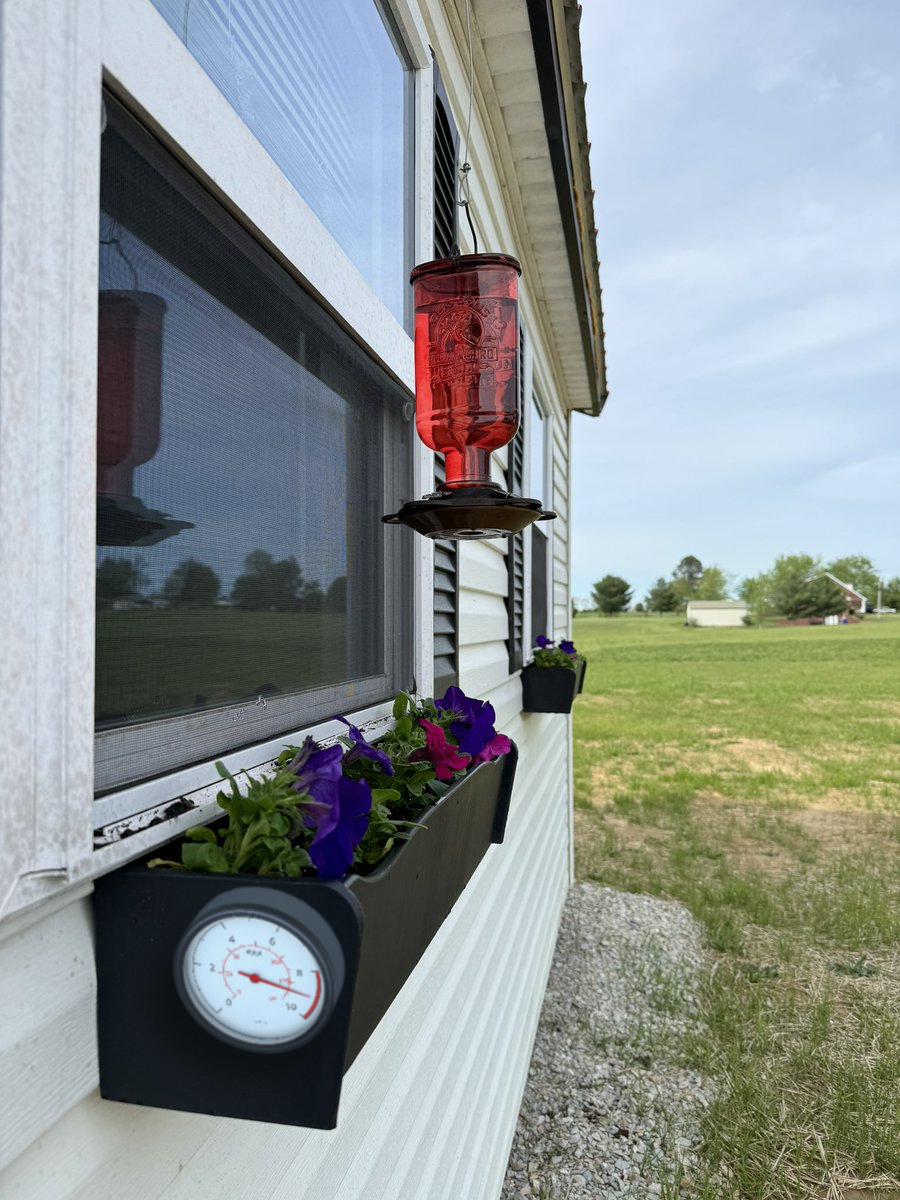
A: 9 bar
